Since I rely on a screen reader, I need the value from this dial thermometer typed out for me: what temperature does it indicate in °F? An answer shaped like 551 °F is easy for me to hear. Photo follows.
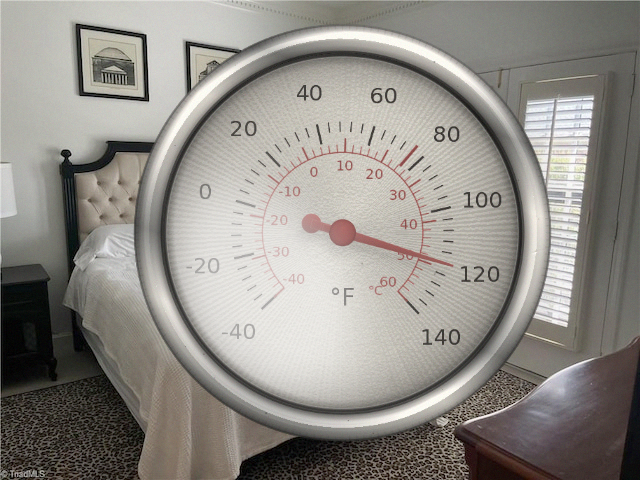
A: 120 °F
